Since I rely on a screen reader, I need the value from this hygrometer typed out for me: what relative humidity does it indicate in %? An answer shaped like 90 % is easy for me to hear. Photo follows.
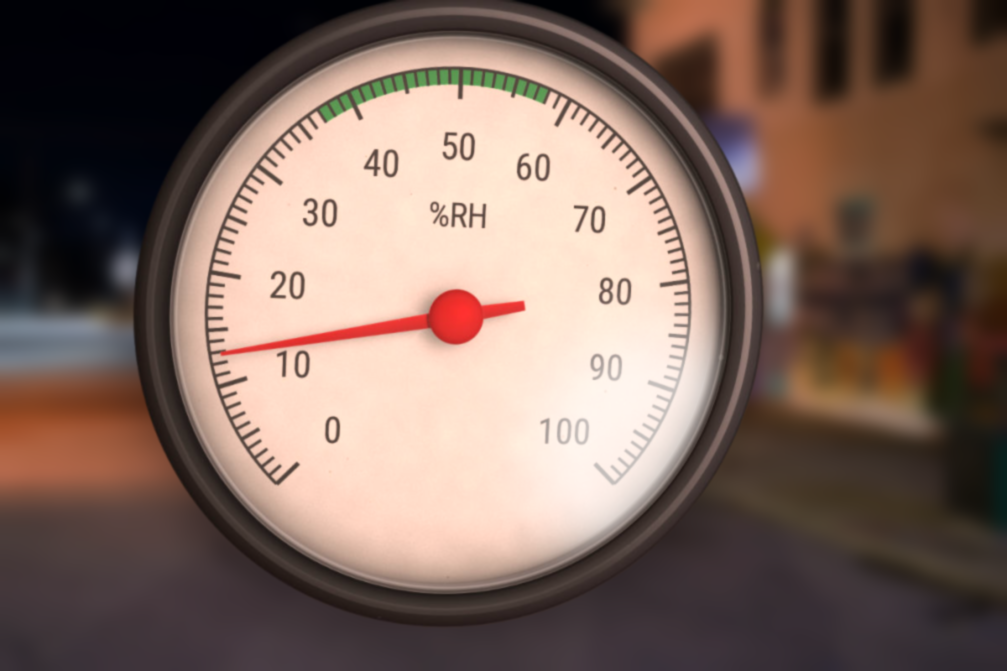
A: 13 %
